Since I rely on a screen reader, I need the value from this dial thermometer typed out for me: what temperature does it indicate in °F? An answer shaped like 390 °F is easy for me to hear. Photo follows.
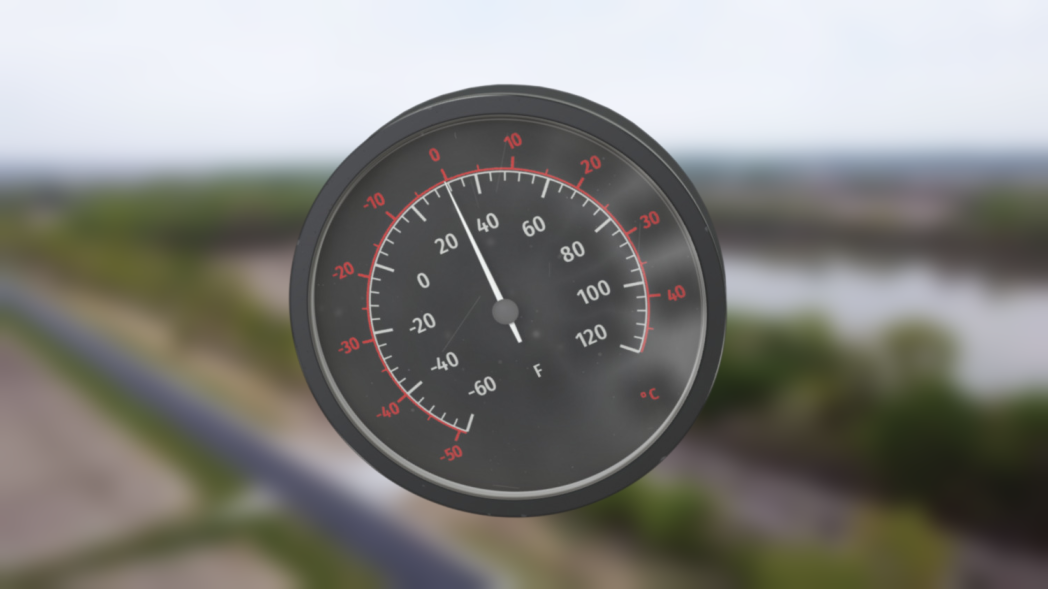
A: 32 °F
